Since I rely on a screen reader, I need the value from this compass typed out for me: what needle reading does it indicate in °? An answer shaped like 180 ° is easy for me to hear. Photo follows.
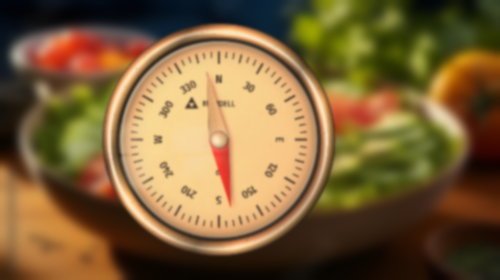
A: 170 °
